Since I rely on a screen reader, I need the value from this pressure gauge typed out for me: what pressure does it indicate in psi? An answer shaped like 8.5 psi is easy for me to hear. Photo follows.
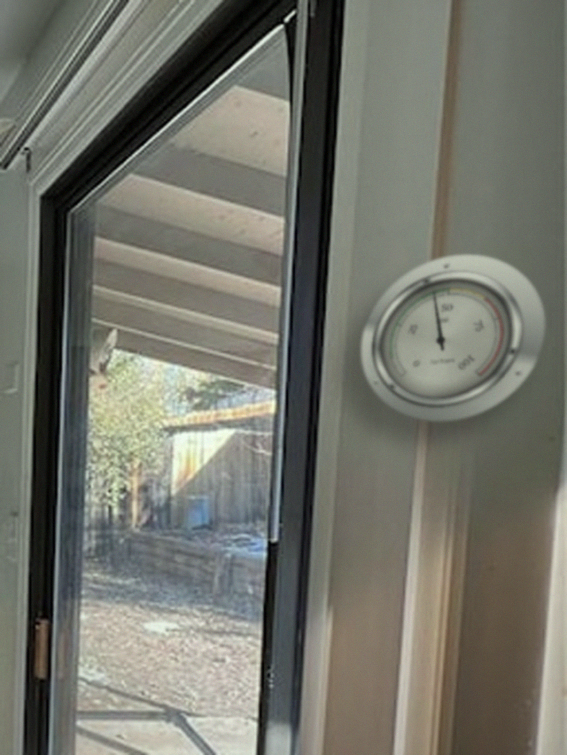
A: 45 psi
